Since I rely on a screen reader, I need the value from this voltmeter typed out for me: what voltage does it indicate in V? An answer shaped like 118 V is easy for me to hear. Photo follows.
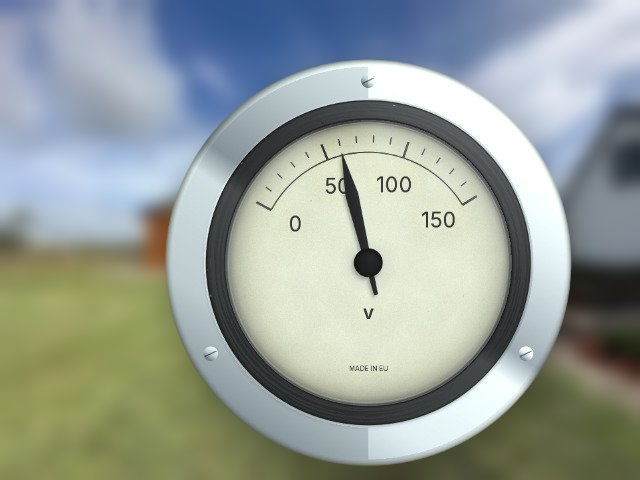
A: 60 V
